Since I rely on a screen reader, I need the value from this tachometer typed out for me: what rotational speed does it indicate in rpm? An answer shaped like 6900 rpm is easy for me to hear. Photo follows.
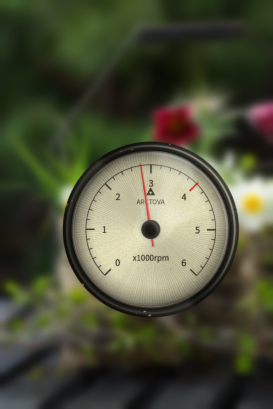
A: 2800 rpm
